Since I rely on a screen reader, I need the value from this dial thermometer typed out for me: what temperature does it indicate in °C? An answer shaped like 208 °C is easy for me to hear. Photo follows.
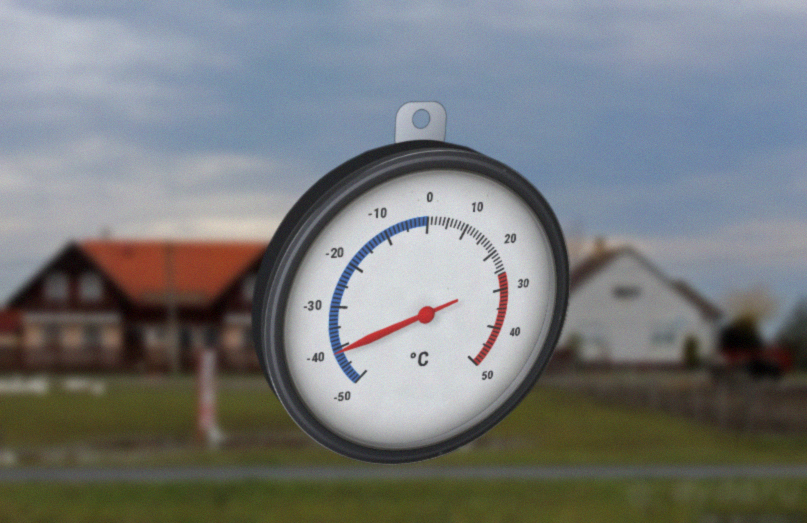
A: -40 °C
